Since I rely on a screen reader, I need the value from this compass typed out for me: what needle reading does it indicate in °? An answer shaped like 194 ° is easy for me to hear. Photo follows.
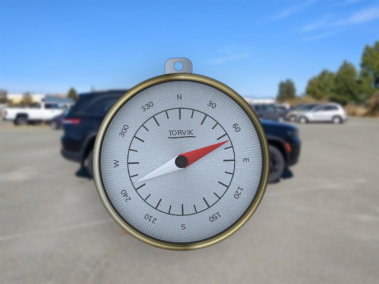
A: 67.5 °
